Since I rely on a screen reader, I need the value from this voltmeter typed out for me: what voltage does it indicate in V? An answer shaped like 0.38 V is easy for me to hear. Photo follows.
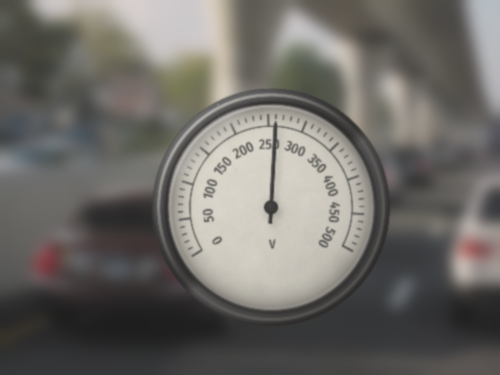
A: 260 V
